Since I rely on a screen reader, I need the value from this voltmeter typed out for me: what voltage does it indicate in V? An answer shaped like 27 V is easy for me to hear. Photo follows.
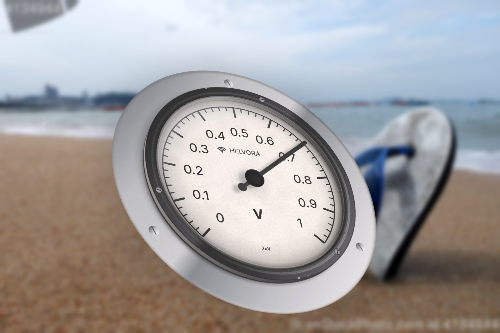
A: 0.7 V
